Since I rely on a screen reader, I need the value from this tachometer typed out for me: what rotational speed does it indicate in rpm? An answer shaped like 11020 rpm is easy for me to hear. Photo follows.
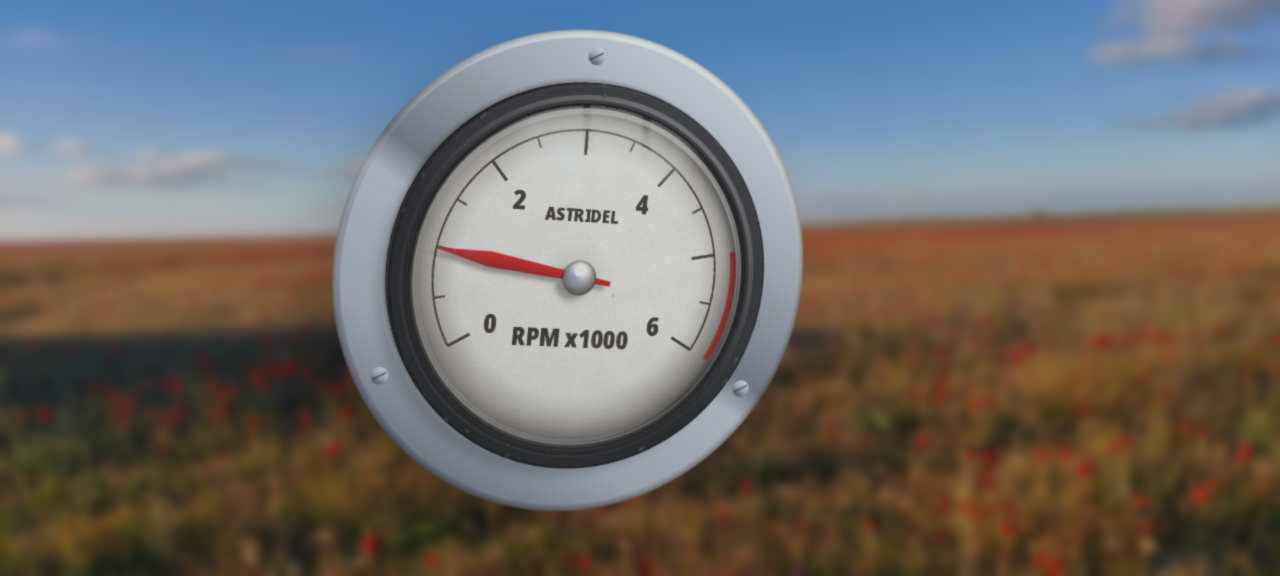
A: 1000 rpm
